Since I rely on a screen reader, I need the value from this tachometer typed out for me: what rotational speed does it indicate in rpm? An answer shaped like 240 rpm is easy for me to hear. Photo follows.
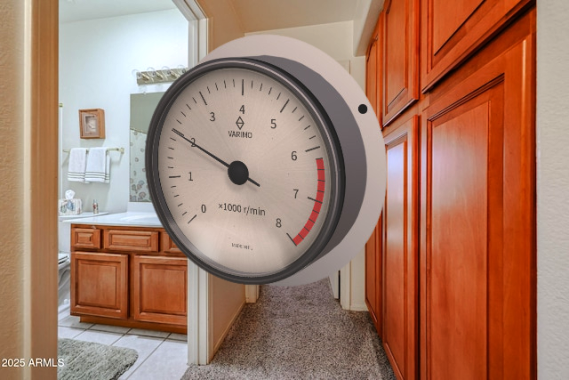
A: 2000 rpm
